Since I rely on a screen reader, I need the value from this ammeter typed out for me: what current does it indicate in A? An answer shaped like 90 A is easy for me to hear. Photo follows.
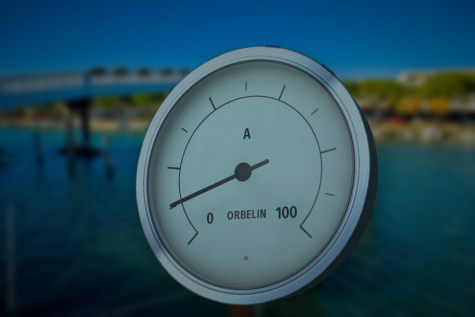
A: 10 A
